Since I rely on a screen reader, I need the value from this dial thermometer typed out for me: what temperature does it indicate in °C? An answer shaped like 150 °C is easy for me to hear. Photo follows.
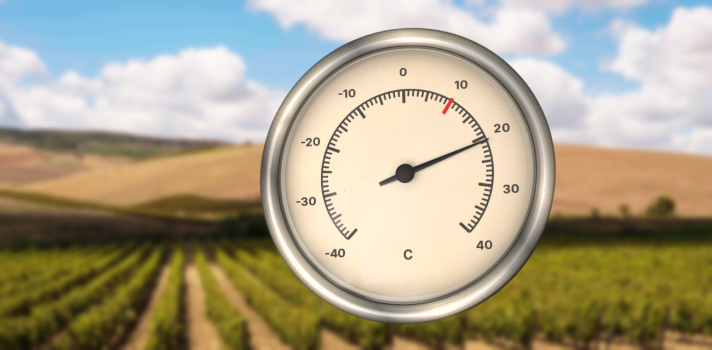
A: 21 °C
